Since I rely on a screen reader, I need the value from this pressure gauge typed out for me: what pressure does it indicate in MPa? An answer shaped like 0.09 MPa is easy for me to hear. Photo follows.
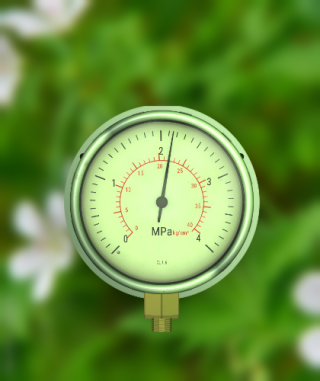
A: 2.15 MPa
